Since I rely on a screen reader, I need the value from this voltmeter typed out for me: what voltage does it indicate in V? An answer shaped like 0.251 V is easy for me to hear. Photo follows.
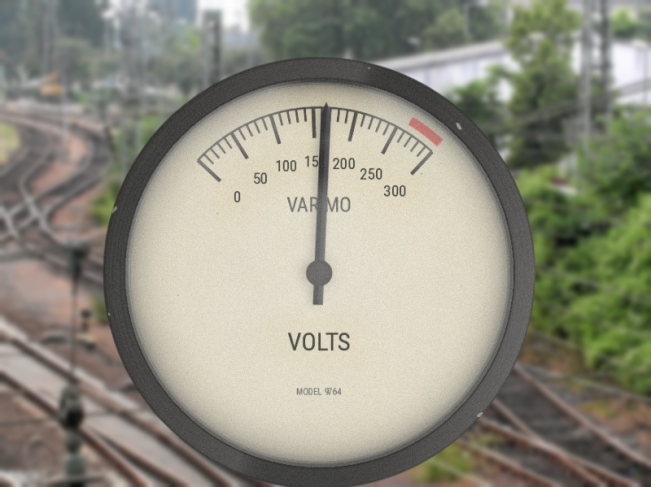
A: 165 V
